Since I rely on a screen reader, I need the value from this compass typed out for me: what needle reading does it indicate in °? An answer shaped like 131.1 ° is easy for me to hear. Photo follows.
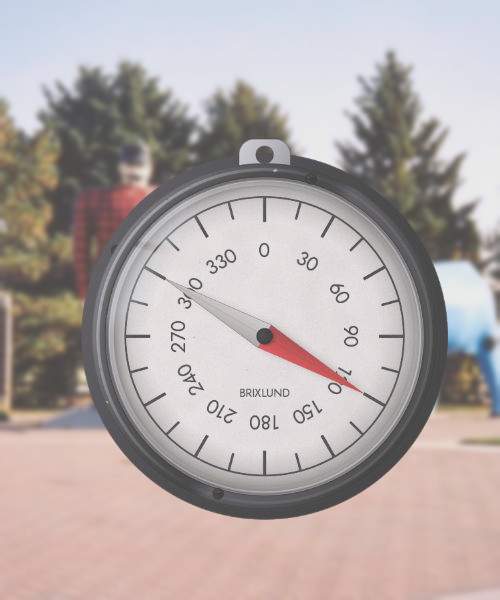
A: 120 °
